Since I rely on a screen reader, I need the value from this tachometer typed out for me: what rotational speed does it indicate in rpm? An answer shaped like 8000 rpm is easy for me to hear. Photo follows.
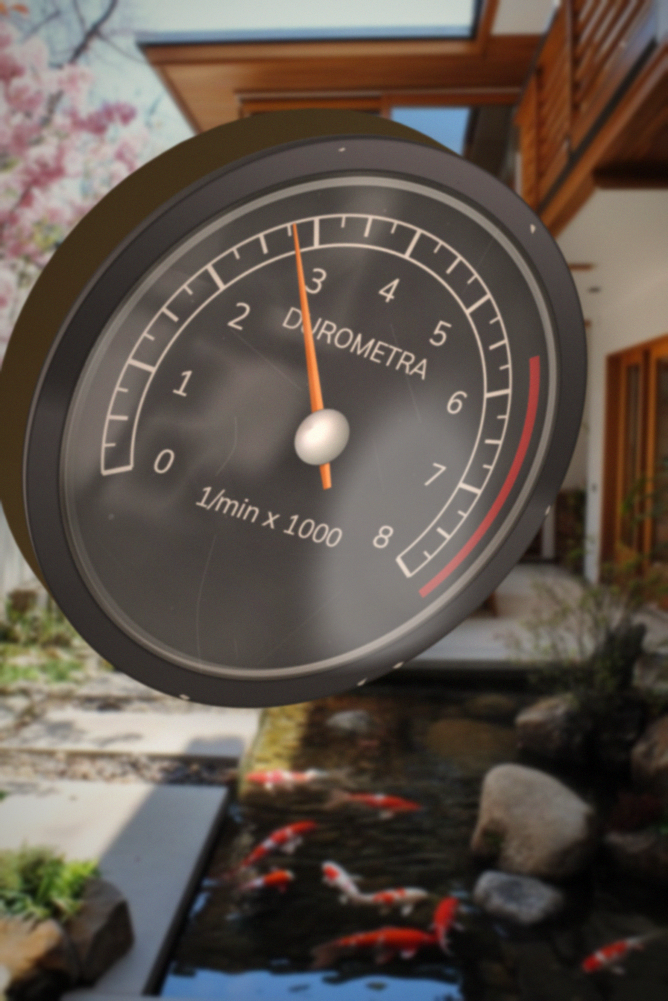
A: 2750 rpm
